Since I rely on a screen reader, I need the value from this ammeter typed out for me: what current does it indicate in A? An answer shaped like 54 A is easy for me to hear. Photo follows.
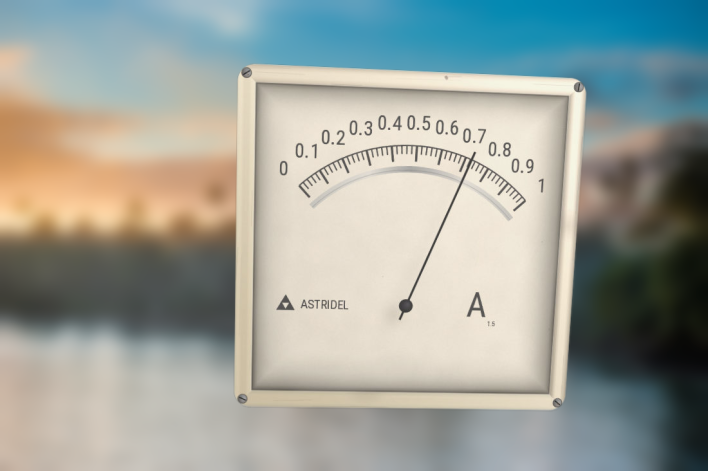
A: 0.72 A
